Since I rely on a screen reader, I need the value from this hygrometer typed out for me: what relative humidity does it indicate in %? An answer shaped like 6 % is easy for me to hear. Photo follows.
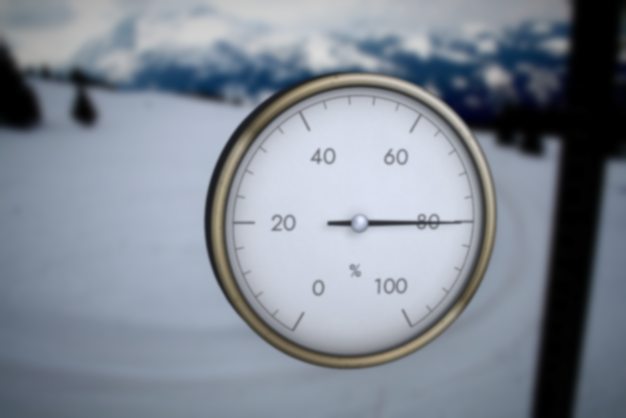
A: 80 %
